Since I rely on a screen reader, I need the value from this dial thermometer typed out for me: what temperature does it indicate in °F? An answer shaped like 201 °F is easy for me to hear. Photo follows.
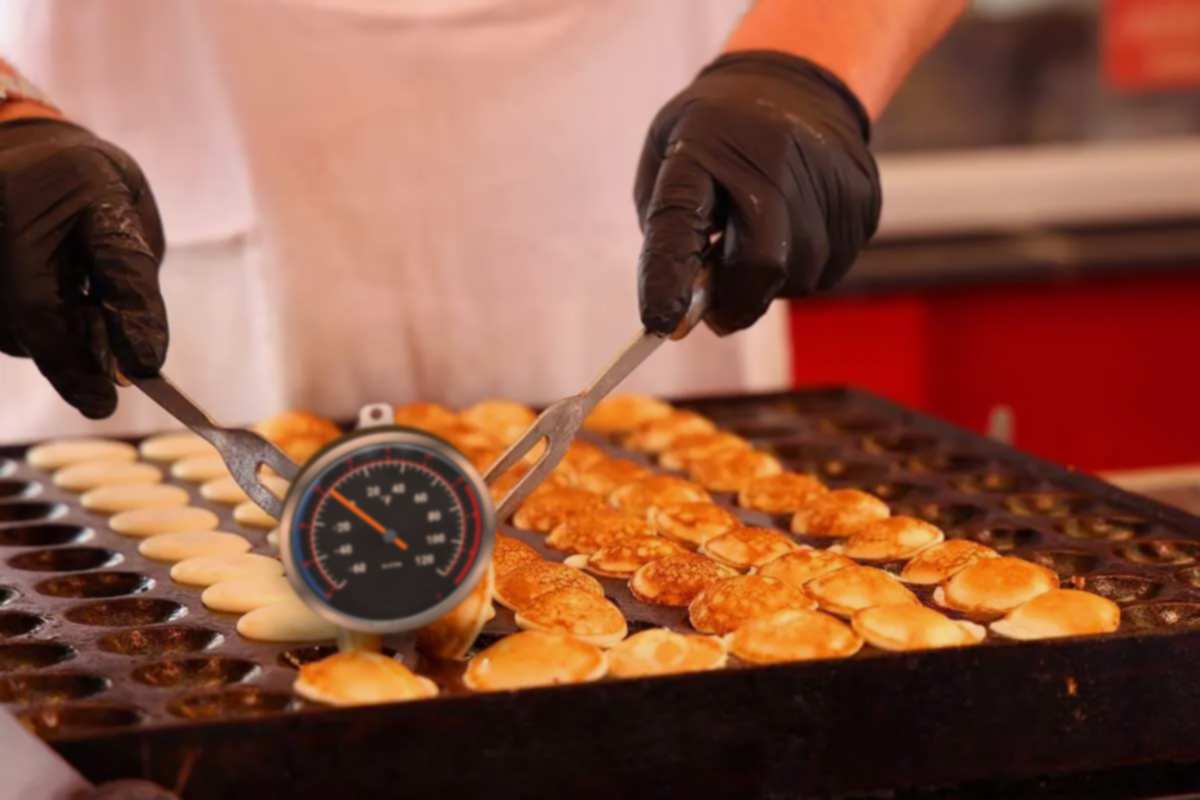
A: 0 °F
